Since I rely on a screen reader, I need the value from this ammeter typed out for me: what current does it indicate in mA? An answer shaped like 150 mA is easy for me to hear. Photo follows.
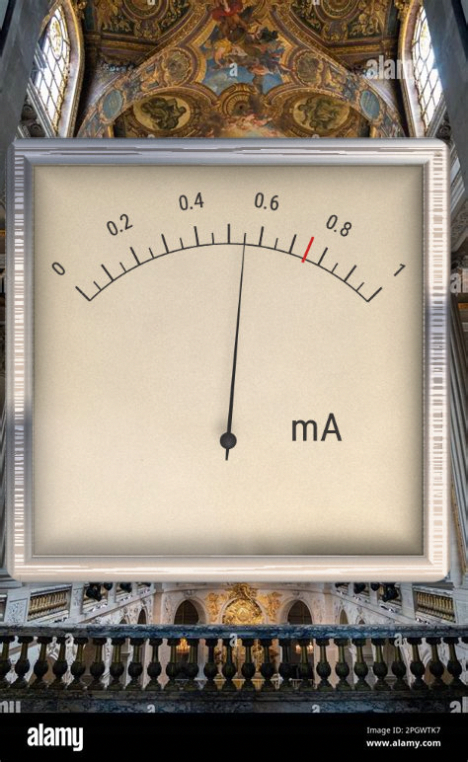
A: 0.55 mA
